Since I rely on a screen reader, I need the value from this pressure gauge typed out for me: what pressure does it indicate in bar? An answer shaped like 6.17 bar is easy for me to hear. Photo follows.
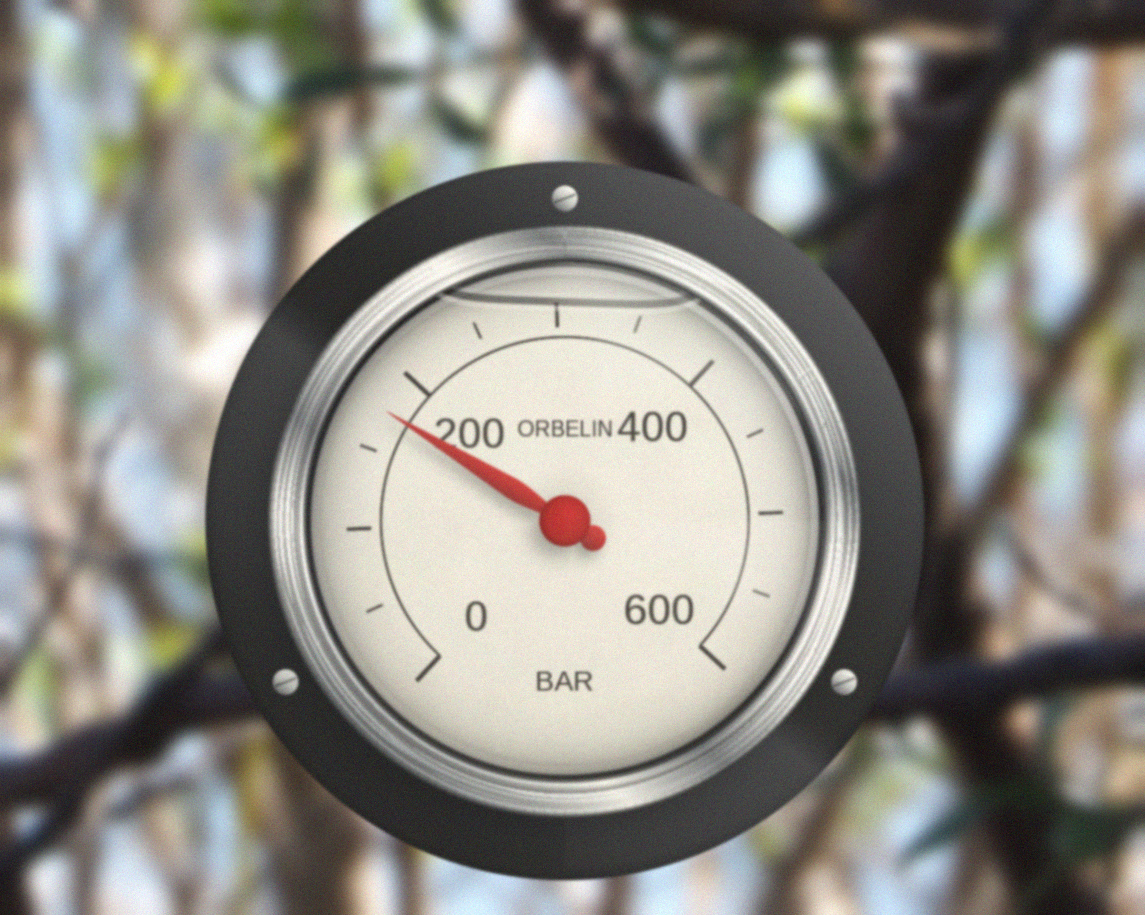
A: 175 bar
